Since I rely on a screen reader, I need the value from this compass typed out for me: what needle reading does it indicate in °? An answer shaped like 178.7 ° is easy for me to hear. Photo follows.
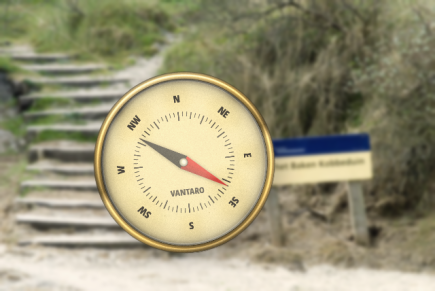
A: 125 °
